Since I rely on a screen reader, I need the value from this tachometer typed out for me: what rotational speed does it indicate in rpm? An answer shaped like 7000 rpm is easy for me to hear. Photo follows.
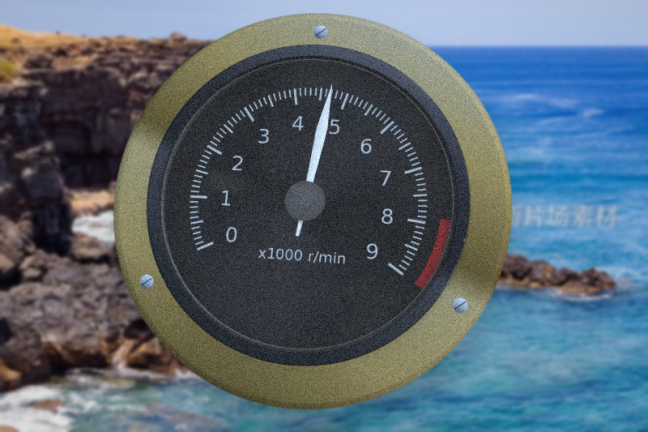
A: 4700 rpm
